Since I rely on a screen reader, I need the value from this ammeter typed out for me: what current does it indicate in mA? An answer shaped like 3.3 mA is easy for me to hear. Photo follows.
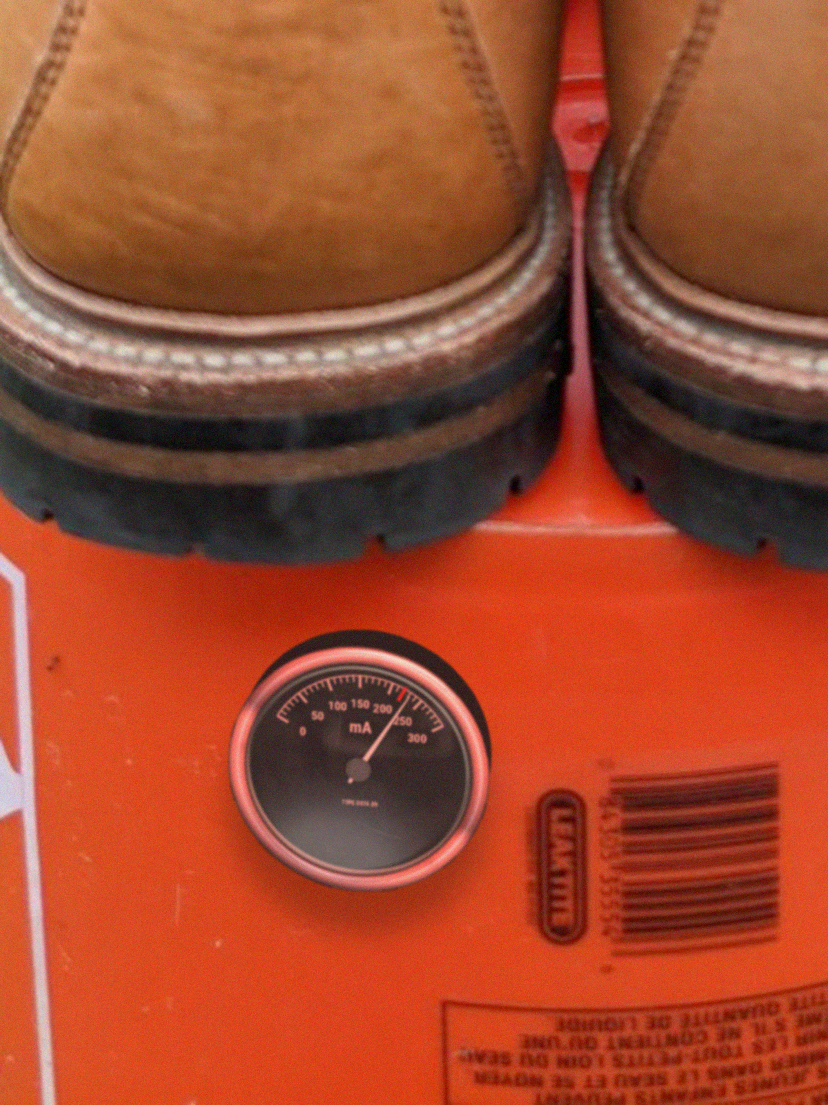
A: 230 mA
